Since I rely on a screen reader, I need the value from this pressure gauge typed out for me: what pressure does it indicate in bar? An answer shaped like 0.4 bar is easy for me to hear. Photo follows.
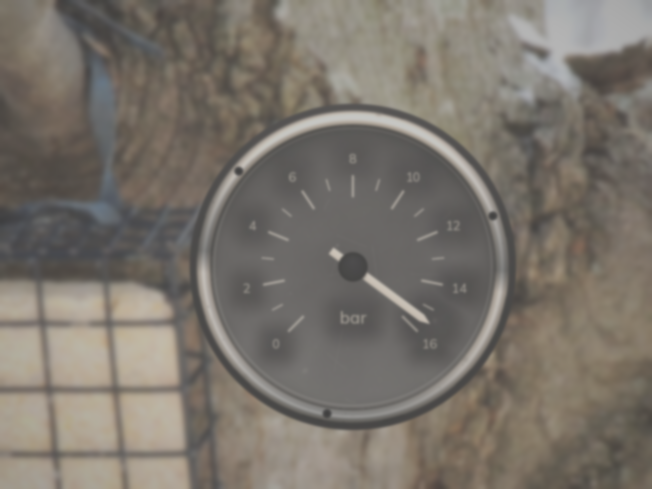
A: 15.5 bar
